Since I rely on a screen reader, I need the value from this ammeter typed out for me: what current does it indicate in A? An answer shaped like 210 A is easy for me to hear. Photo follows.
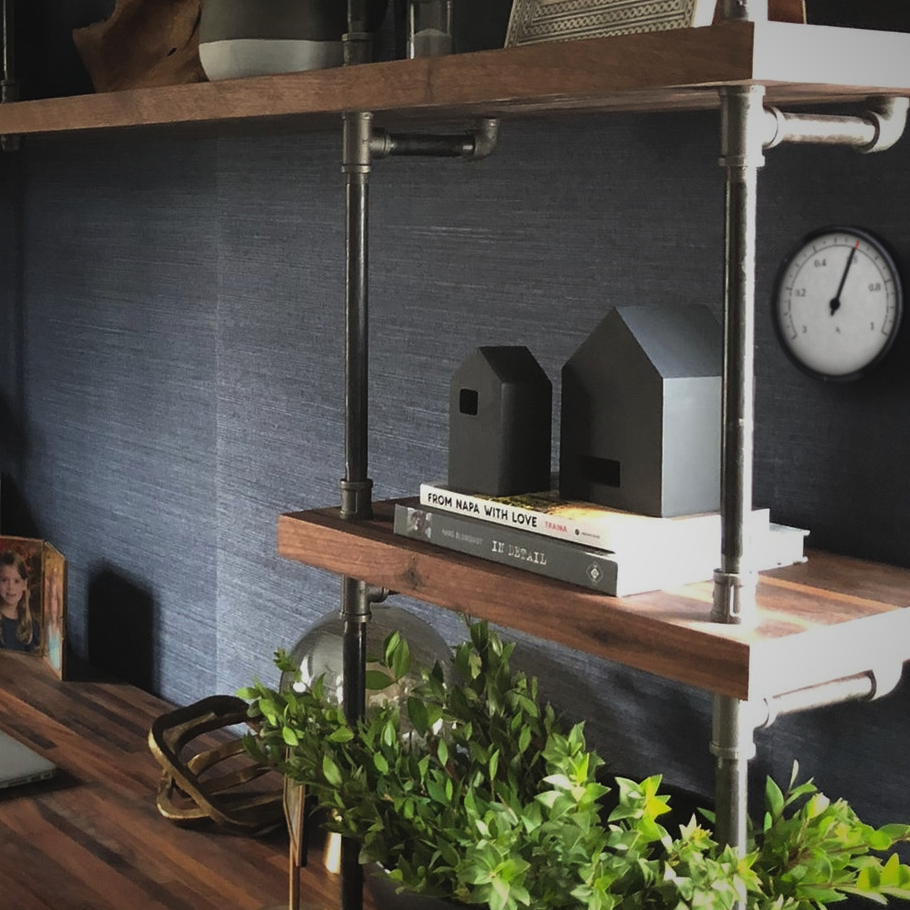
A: 0.6 A
